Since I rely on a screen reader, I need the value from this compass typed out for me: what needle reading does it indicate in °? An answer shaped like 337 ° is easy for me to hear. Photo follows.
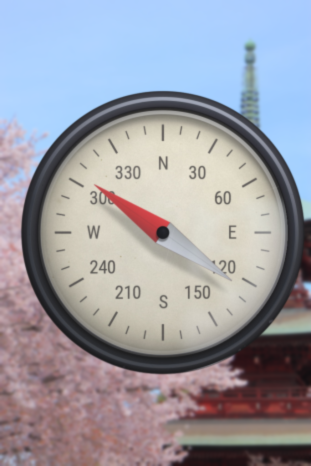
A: 305 °
